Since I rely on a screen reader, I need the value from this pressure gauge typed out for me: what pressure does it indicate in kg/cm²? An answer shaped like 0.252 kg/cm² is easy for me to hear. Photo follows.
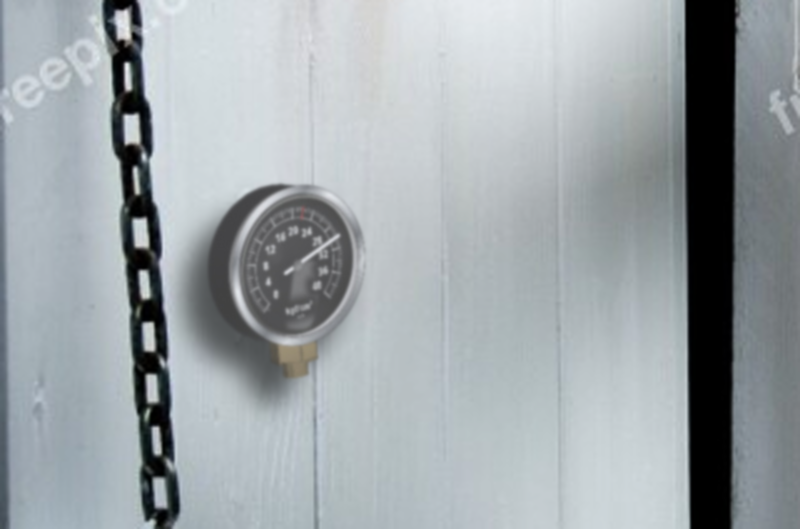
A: 30 kg/cm²
